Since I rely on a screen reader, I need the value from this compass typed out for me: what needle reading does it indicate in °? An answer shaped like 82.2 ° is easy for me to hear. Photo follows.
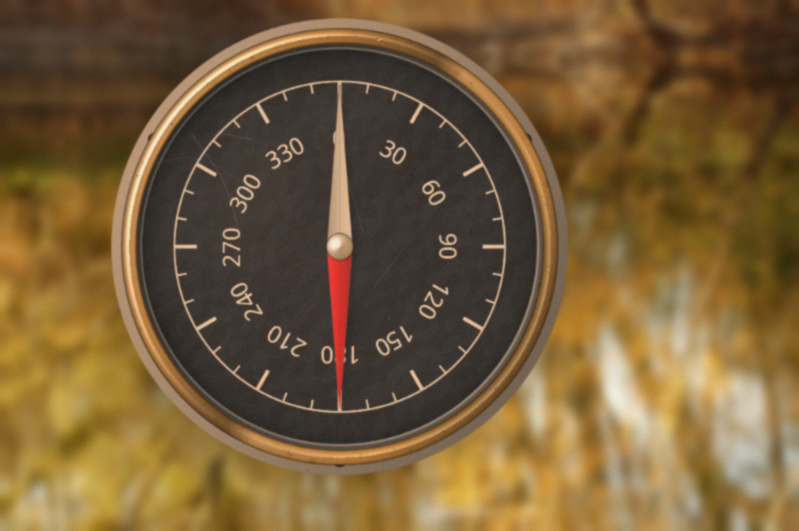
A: 180 °
